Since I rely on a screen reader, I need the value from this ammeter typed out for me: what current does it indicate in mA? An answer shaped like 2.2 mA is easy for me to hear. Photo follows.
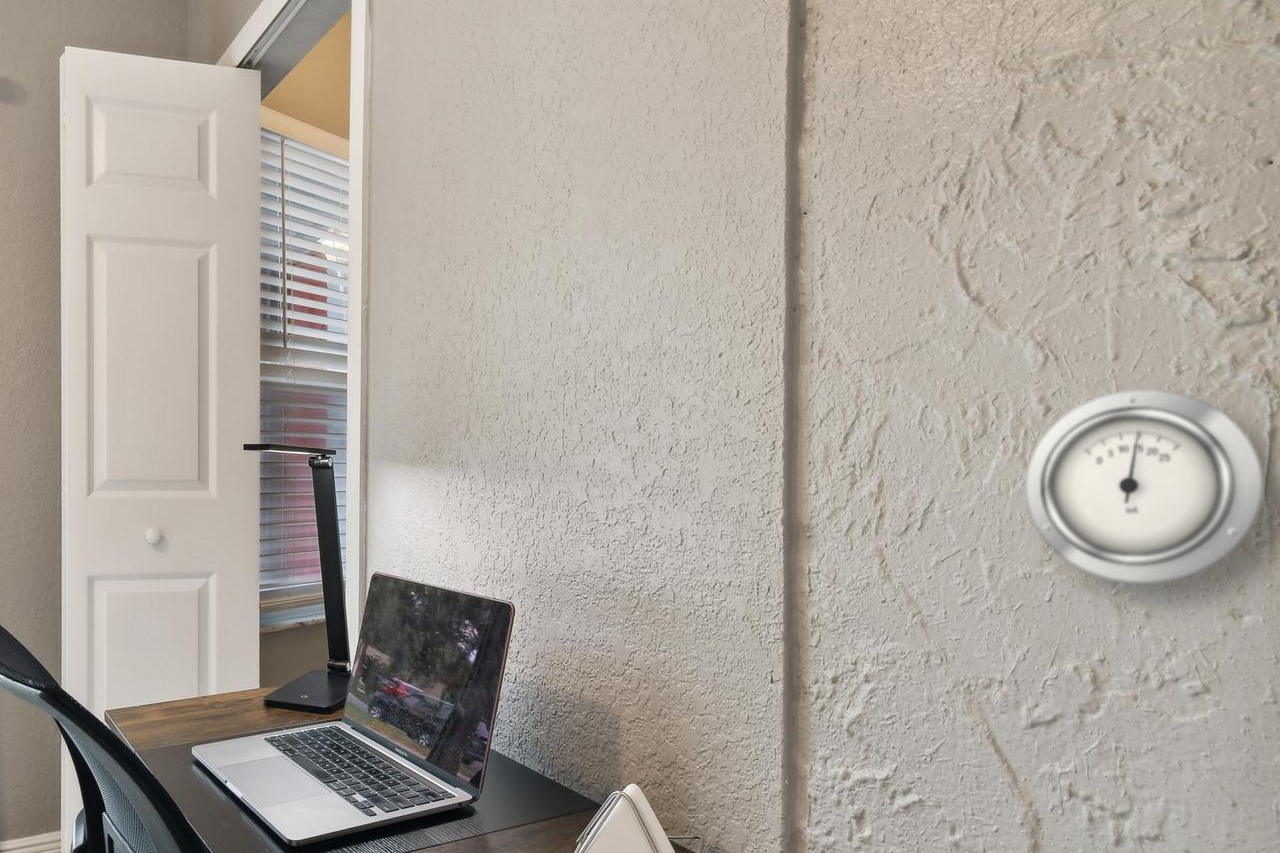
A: 15 mA
